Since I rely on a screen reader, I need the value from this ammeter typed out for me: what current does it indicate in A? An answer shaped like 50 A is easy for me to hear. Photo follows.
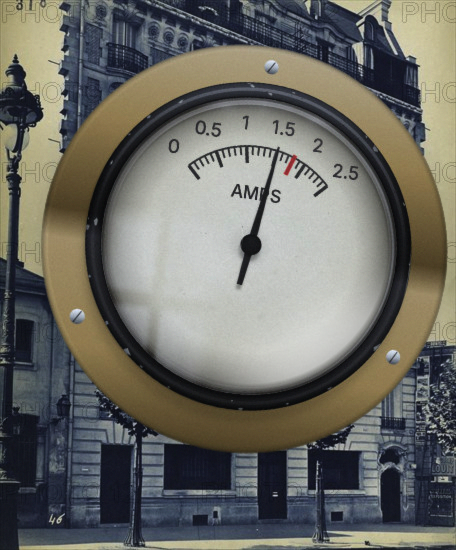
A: 1.5 A
